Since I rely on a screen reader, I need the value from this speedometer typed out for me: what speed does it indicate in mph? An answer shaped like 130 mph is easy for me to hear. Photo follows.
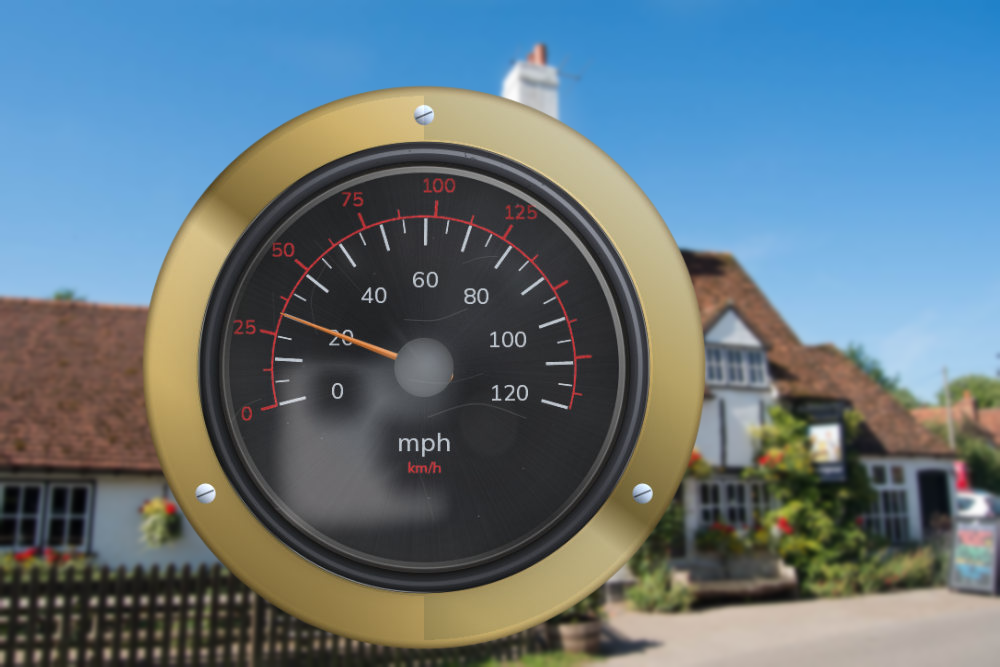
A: 20 mph
